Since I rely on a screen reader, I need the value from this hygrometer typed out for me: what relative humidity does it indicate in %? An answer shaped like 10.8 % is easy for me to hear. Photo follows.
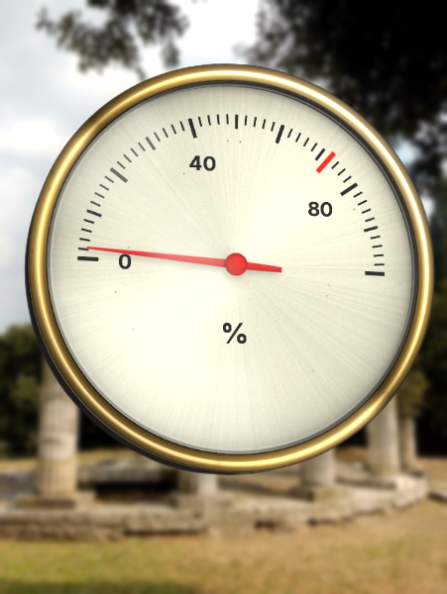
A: 2 %
